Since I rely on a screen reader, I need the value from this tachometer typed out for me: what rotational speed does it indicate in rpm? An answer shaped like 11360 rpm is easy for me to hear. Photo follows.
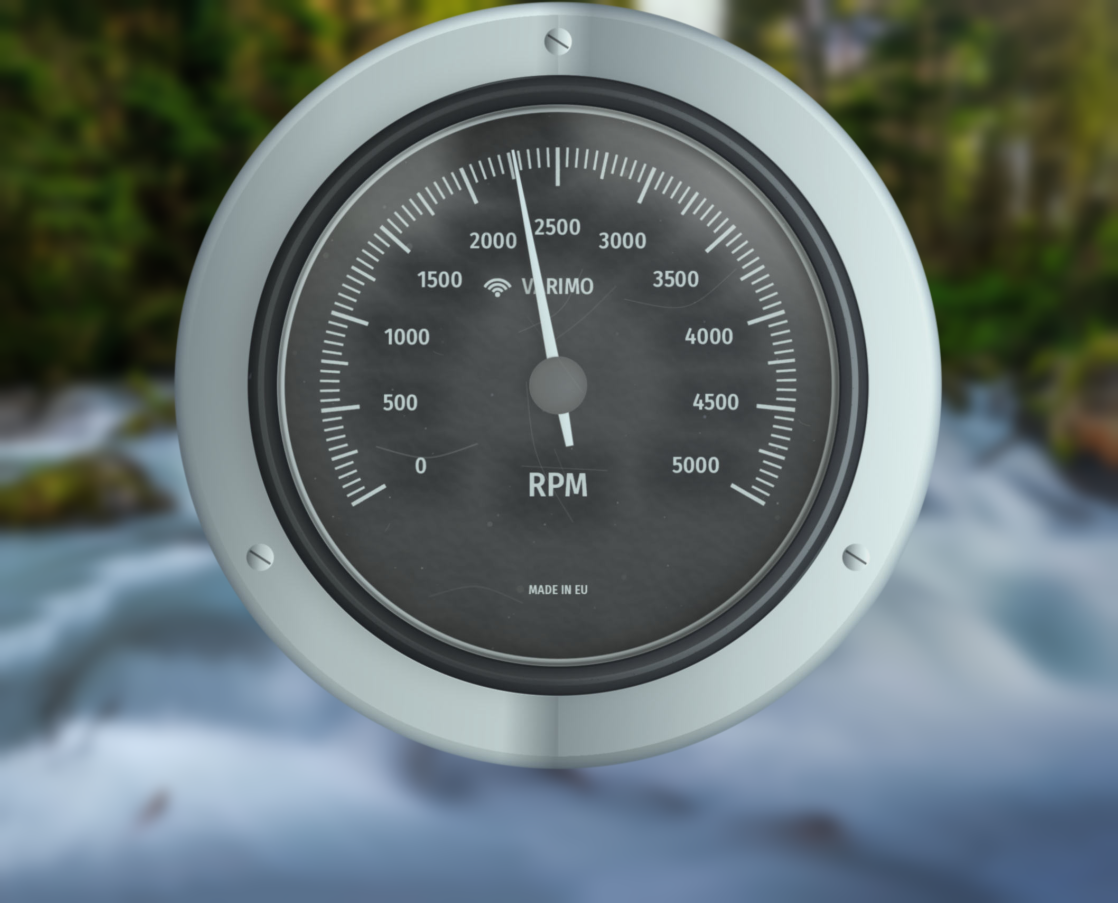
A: 2275 rpm
